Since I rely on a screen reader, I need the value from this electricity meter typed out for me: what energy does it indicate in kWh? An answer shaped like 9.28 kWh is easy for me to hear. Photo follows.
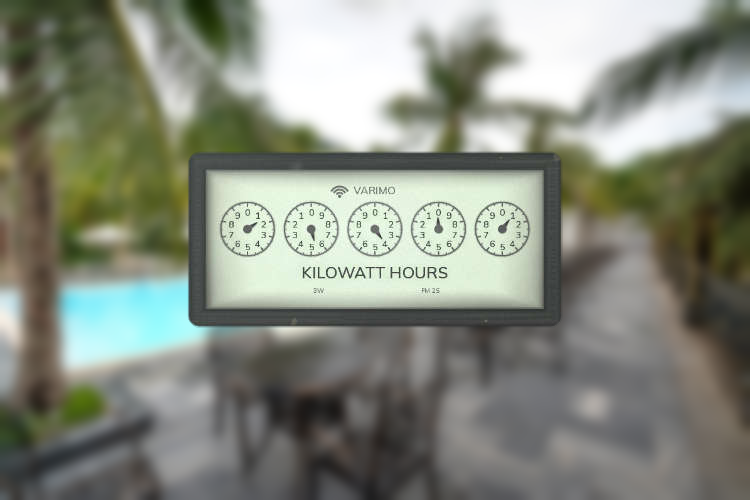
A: 15401 kWh
